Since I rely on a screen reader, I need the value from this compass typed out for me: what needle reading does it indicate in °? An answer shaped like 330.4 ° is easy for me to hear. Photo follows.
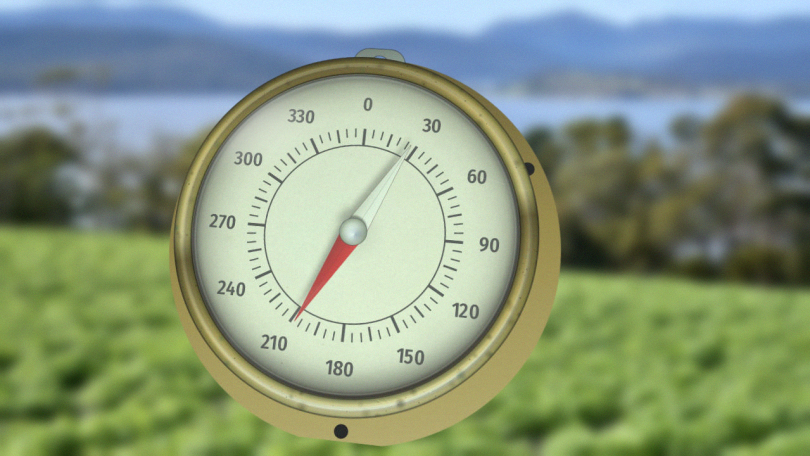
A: 207.5 °
